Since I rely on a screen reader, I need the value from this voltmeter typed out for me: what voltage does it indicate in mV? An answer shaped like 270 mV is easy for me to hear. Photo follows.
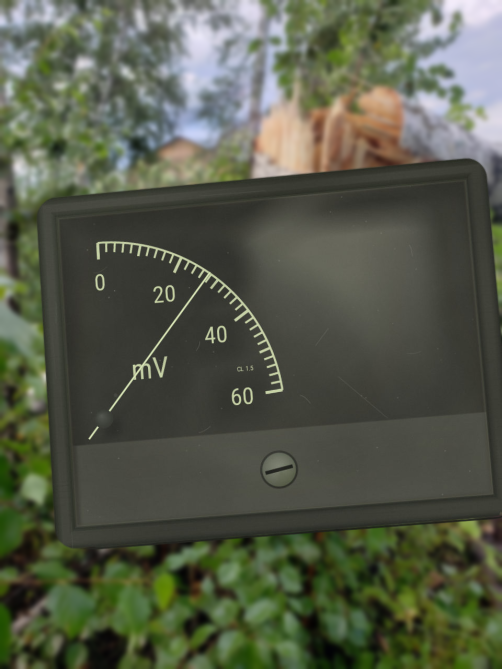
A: 28 mV
